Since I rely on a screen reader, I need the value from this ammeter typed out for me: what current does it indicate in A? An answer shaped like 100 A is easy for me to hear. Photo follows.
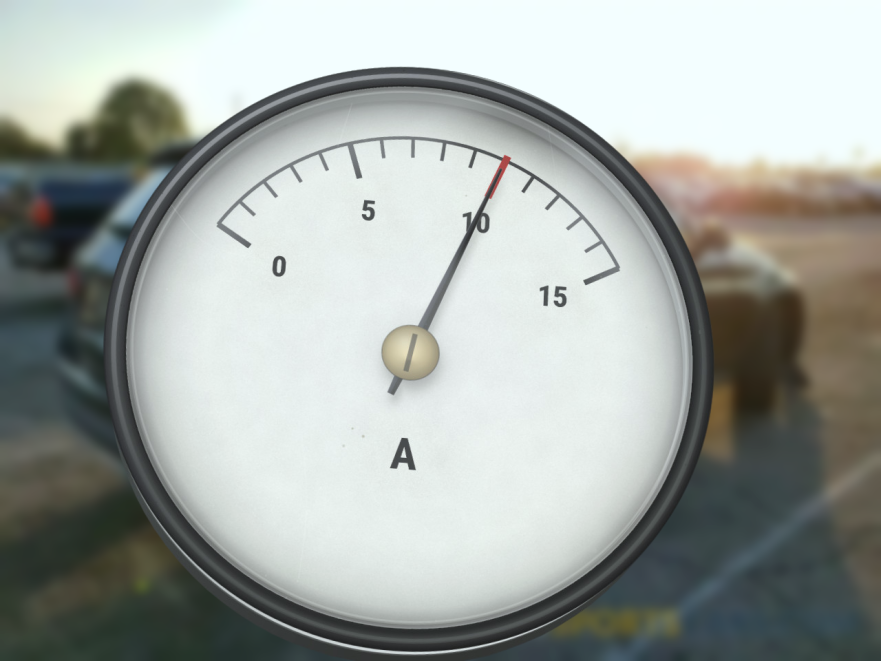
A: 10 A
